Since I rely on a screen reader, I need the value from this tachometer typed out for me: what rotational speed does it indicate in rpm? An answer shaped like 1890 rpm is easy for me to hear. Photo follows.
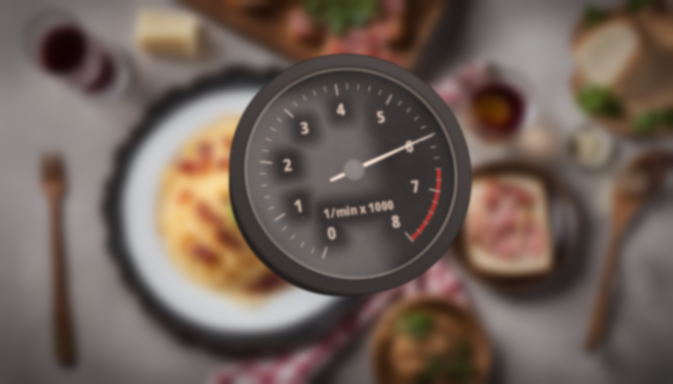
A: 6000 rpm
